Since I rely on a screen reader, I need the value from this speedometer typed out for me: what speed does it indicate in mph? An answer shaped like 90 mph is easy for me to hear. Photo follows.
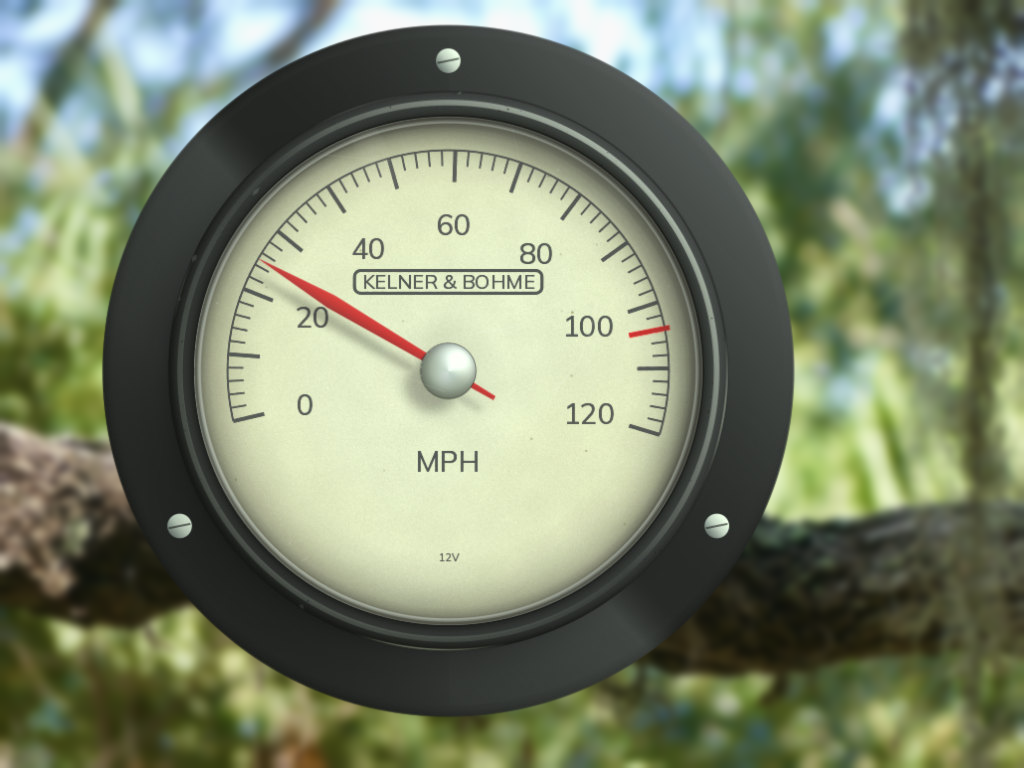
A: 25 mph
